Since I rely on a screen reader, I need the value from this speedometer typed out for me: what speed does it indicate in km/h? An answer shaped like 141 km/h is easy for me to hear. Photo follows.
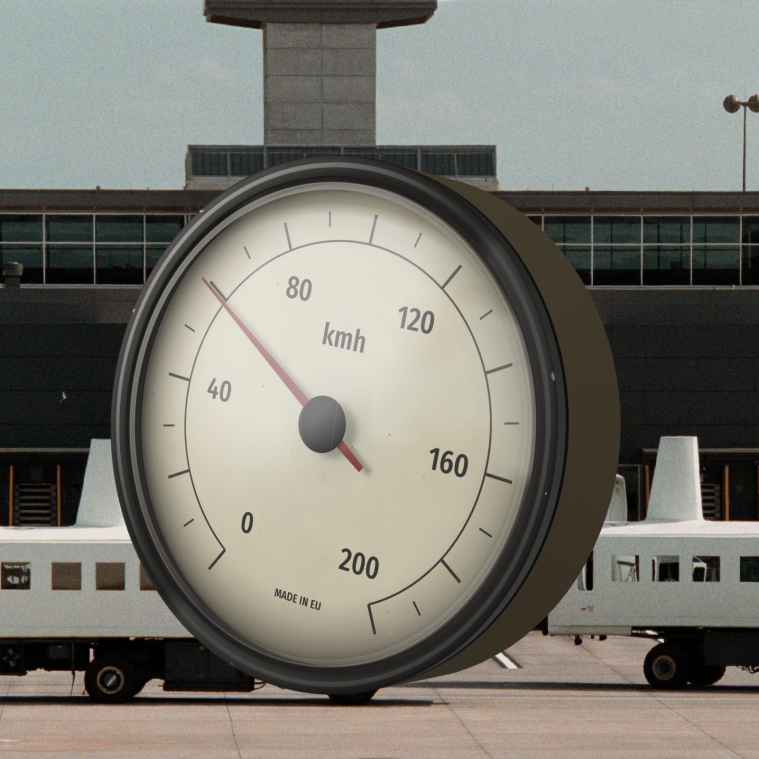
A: 60 km/h
